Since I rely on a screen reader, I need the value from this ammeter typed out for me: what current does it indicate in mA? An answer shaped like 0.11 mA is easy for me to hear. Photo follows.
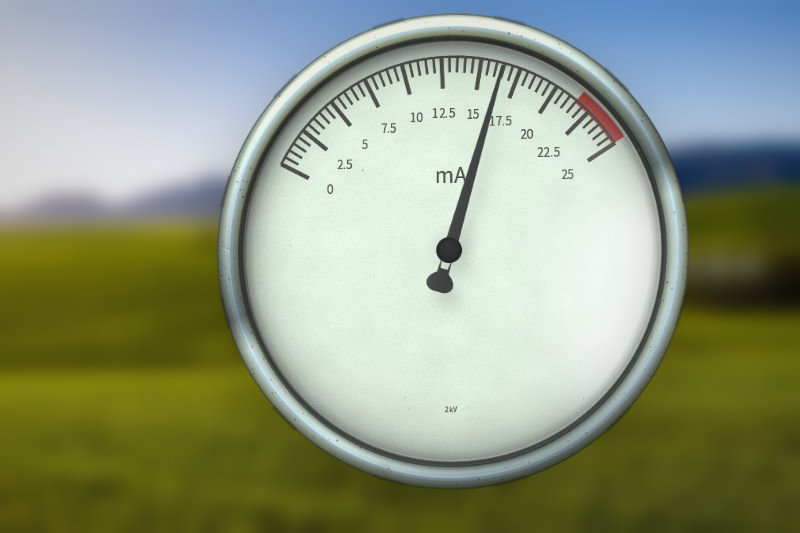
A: 16.5 mA
